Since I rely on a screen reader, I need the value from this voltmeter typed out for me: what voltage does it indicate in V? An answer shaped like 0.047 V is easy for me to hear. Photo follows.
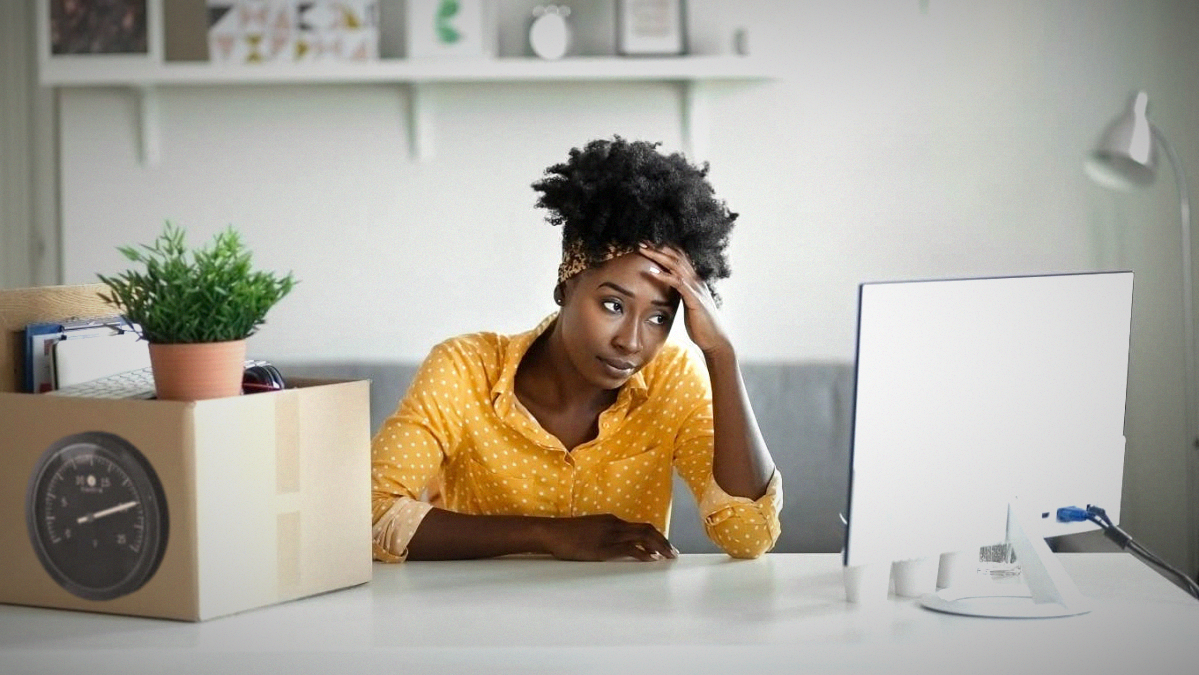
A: 20 V
